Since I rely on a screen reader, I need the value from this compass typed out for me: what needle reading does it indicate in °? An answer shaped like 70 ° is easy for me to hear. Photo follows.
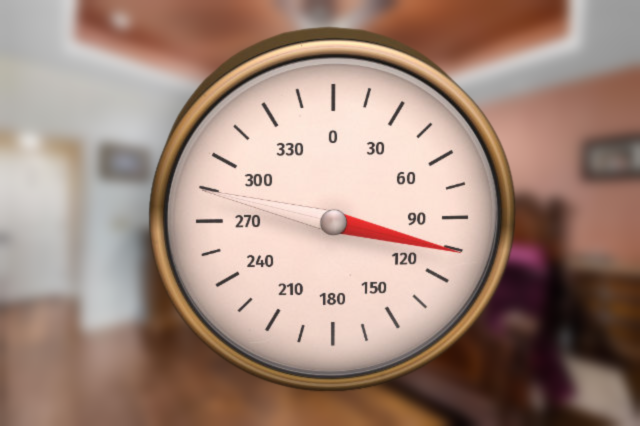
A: 105 °
